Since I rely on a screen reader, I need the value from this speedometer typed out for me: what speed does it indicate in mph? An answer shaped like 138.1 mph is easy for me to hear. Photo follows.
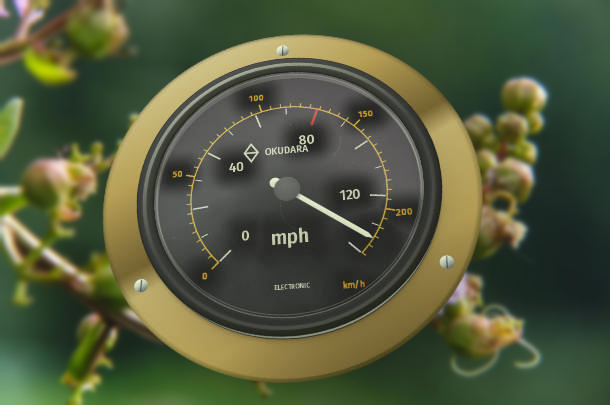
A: 135 mph
